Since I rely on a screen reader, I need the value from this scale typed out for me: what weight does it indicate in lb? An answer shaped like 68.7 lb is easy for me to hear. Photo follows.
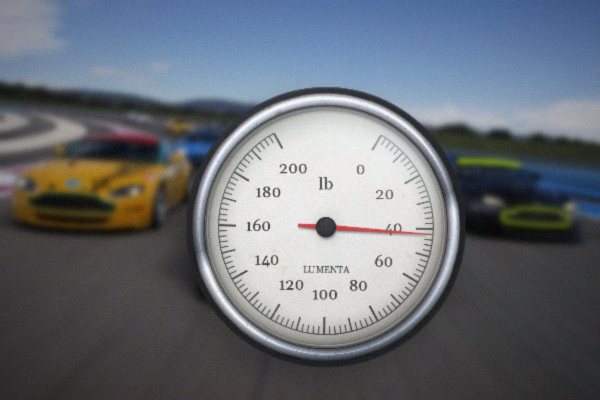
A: 42 lb
